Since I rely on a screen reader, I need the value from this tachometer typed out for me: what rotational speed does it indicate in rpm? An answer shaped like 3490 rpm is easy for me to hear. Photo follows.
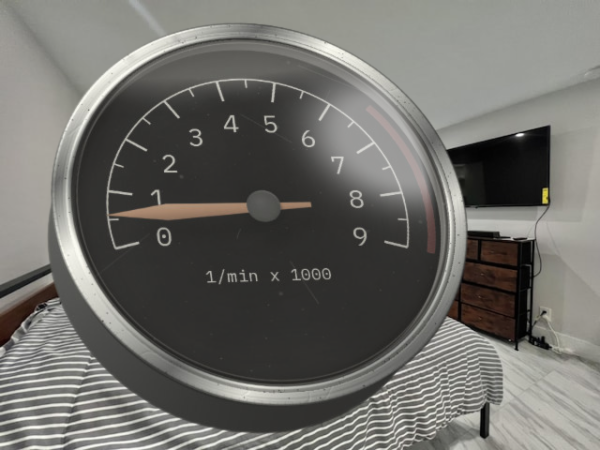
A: 500 rpm
